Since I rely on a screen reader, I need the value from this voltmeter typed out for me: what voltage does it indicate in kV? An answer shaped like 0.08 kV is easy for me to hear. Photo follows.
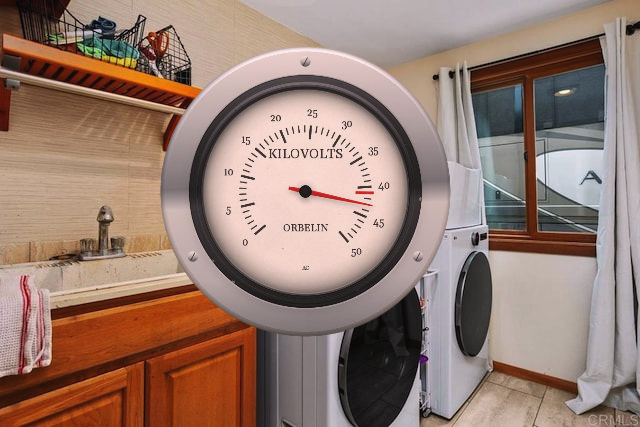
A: 43 kV
